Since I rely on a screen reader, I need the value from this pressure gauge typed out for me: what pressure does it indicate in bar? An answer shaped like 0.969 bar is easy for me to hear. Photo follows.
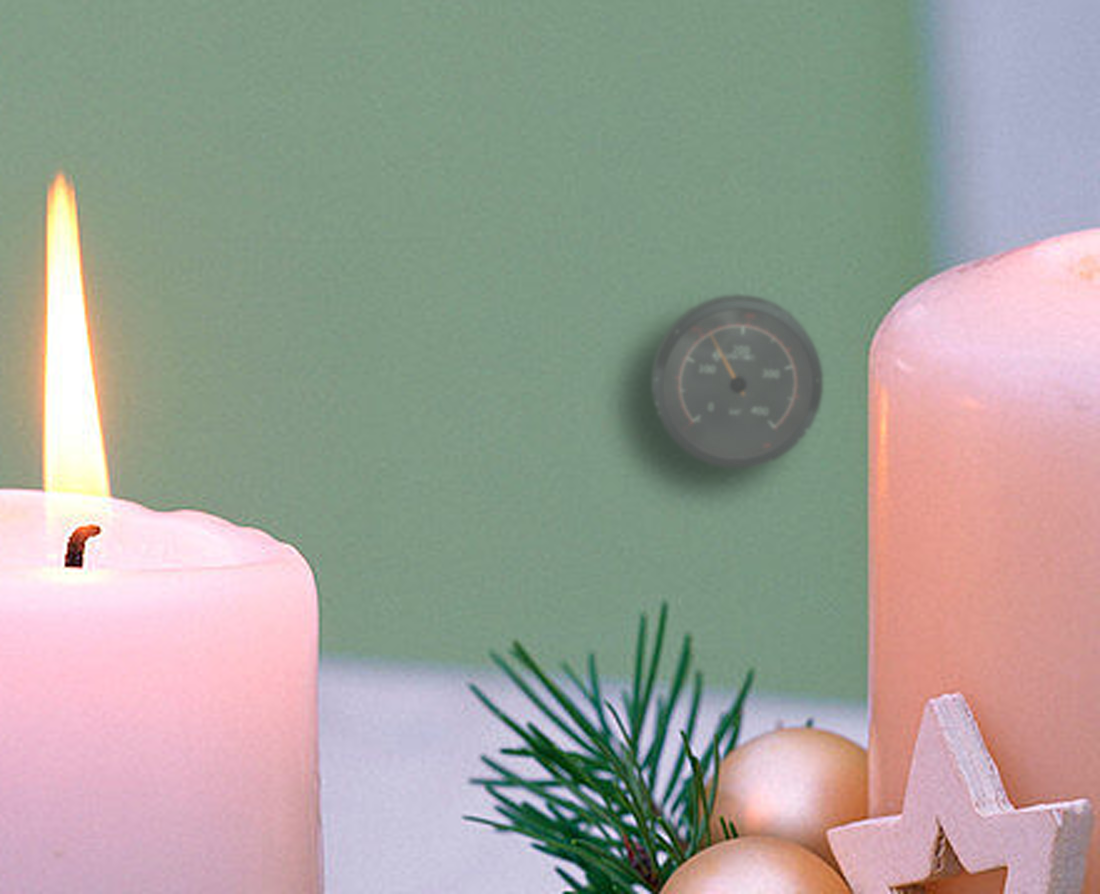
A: 150 bar
